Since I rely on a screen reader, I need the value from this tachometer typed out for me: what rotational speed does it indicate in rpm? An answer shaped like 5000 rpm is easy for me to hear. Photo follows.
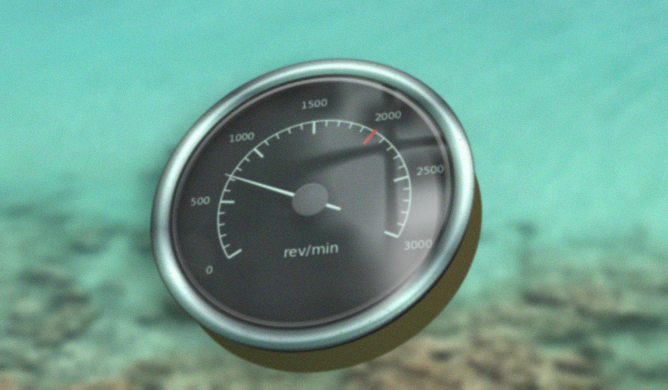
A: 700 rpm
